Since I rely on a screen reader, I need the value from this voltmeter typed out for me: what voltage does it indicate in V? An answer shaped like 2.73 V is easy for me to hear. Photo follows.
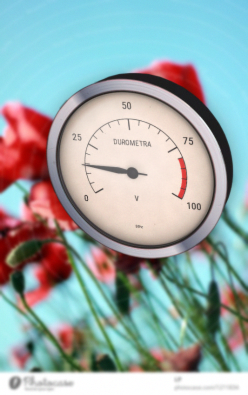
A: 15 V
